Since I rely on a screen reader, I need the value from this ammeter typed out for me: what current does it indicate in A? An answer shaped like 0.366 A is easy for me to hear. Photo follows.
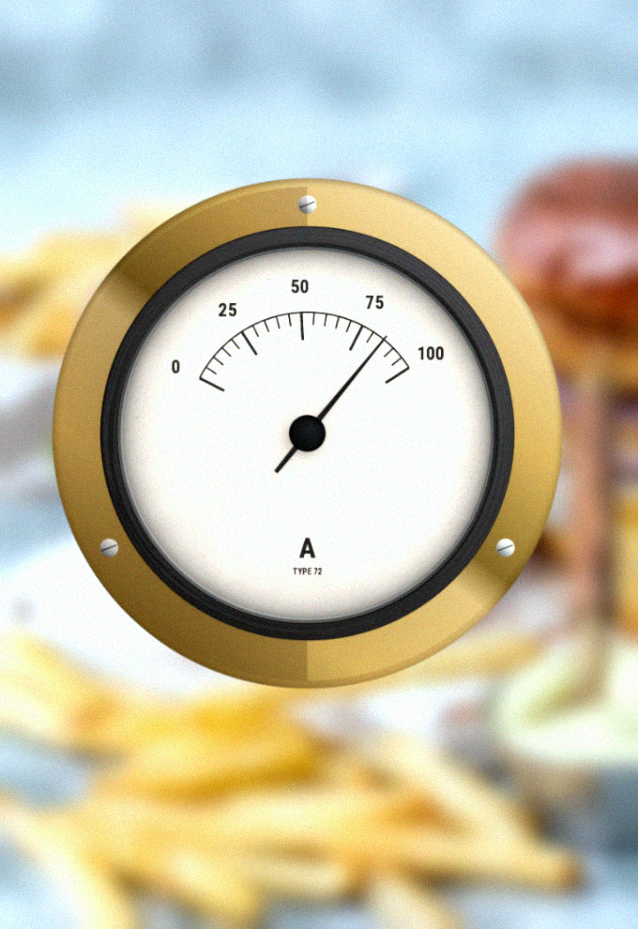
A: 85 A
